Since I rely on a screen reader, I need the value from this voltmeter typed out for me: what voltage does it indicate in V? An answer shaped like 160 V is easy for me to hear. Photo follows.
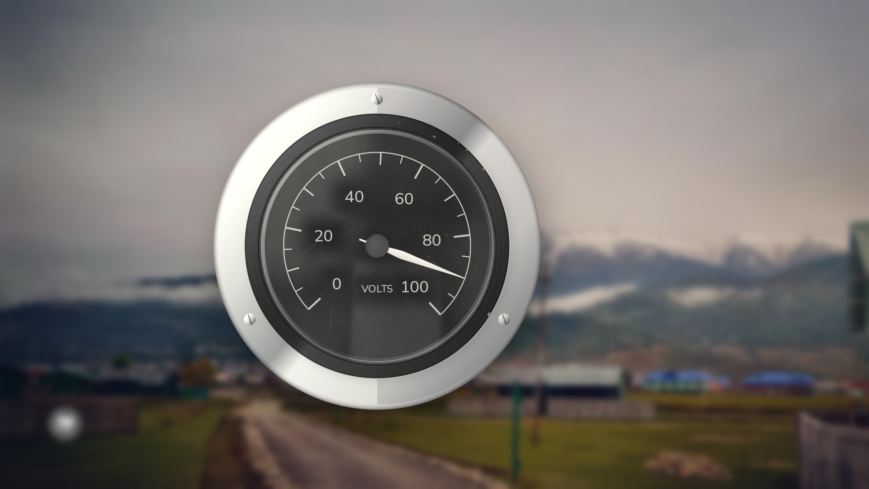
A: 90 V
